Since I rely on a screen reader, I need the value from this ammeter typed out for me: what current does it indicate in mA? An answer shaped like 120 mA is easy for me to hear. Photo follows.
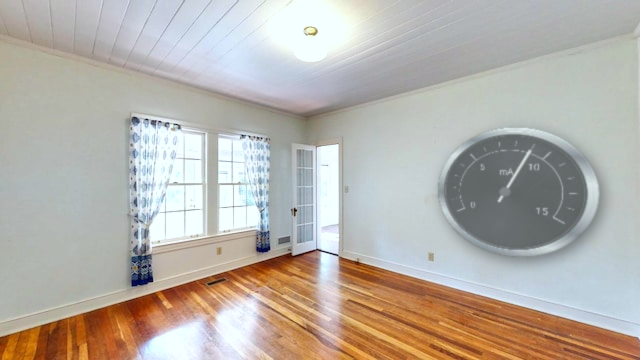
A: 9 mA
